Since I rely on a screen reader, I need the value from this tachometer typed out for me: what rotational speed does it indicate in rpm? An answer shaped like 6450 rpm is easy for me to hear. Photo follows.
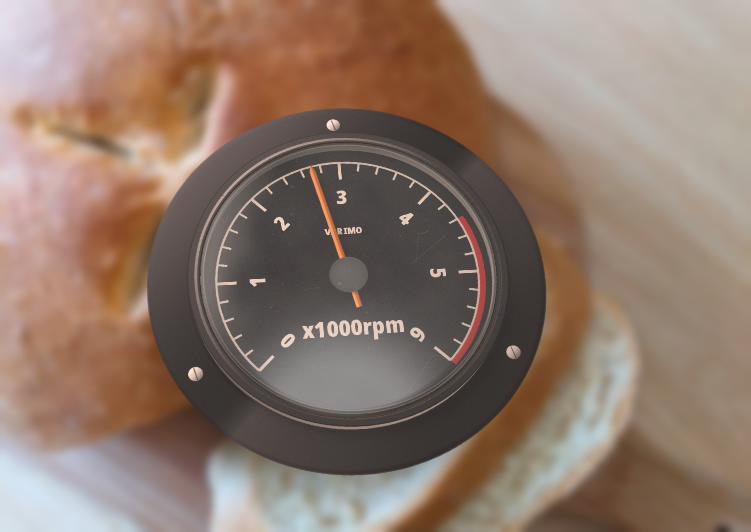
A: 2700 rpm
